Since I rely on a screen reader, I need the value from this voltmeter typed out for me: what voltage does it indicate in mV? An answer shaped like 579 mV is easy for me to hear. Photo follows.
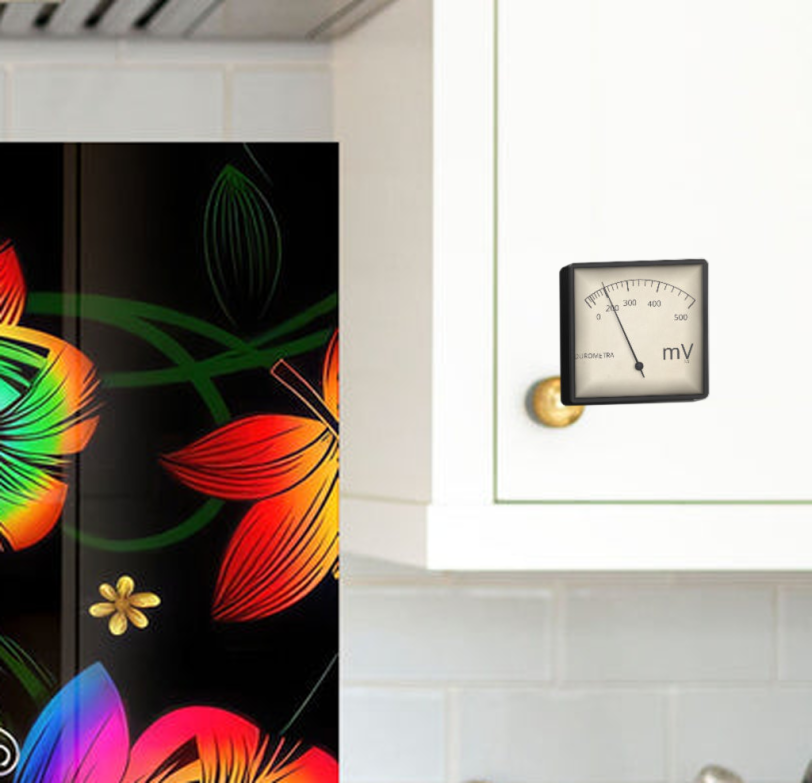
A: 200 mV
